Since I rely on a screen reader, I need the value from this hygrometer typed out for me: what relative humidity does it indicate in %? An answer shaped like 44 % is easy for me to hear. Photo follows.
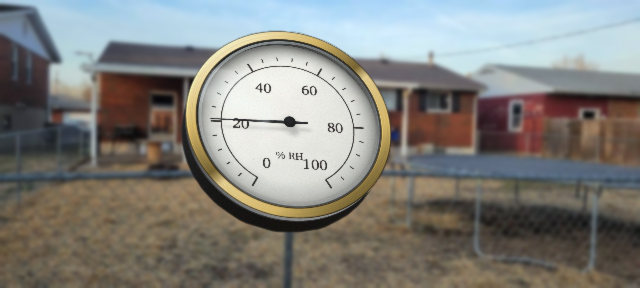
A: 20 %
